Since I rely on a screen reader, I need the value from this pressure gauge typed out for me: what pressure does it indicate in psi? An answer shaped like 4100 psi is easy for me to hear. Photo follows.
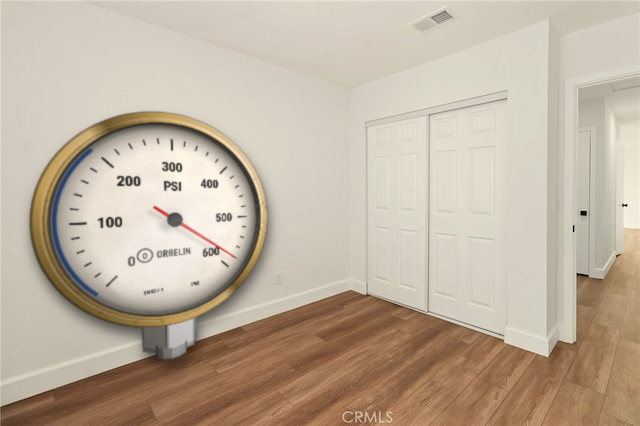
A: 580 psi
